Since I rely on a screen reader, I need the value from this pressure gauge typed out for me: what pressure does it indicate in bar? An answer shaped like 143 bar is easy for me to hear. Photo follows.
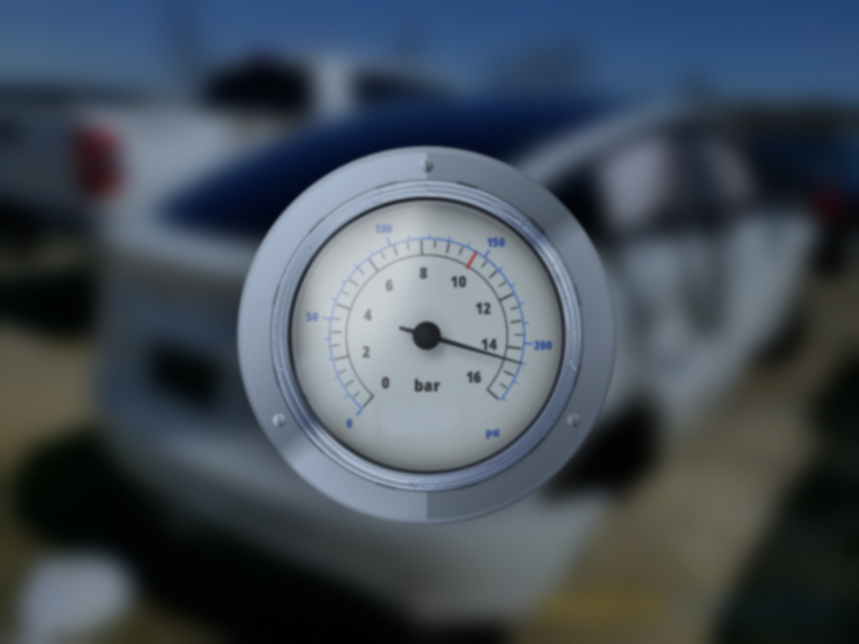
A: 14.5 bar
